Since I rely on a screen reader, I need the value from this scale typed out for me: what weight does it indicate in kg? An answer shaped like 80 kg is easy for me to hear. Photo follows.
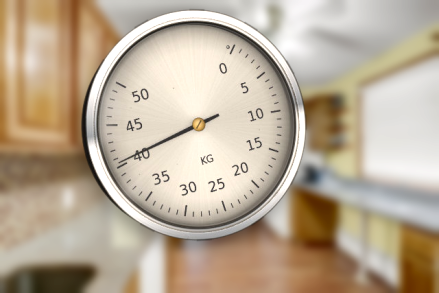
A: 40.5 kg
